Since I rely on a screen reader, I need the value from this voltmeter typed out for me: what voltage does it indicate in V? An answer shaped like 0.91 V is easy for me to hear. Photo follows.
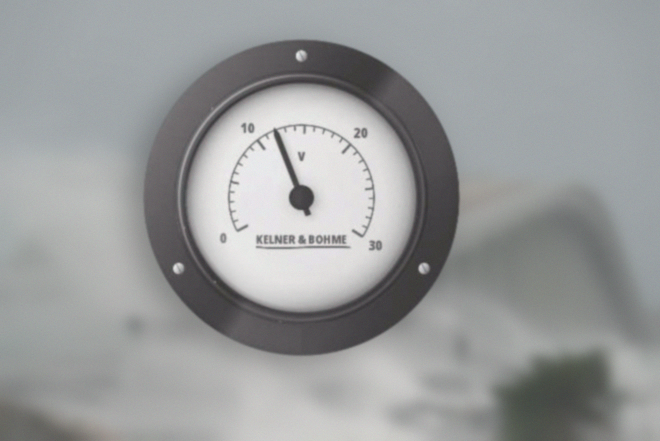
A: 12 V
